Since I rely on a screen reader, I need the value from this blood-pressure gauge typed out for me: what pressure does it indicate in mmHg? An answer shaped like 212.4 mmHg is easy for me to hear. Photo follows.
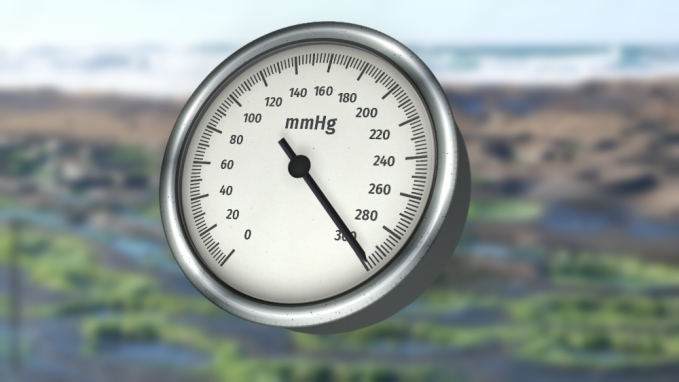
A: 298 mmHg
